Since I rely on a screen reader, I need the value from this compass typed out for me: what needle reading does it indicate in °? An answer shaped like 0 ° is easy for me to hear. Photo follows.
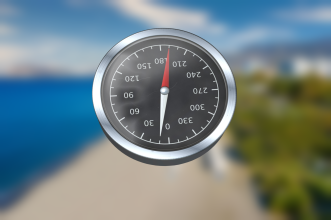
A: 190 °
